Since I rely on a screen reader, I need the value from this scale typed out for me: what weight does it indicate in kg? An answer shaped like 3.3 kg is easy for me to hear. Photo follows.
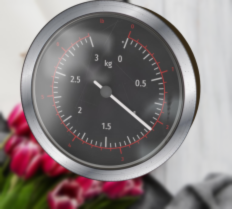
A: 1 kg
